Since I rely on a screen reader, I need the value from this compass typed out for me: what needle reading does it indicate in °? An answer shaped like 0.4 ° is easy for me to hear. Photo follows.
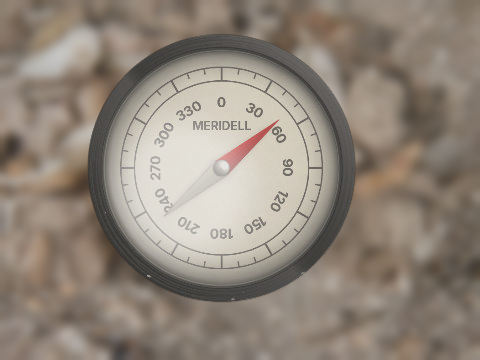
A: 50 °
